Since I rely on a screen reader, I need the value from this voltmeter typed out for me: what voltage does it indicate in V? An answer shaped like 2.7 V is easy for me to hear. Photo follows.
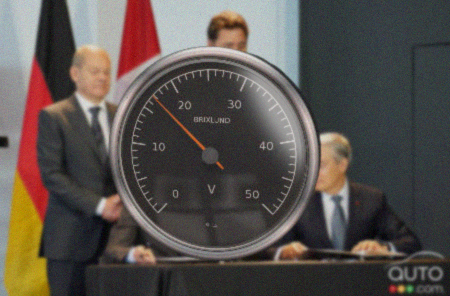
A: 17 V
